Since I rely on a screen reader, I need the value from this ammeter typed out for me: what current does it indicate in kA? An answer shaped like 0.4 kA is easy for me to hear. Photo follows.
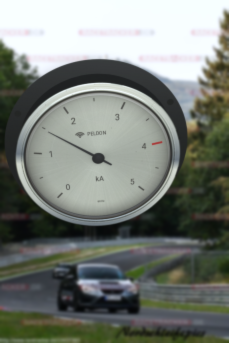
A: 1.5 kA
